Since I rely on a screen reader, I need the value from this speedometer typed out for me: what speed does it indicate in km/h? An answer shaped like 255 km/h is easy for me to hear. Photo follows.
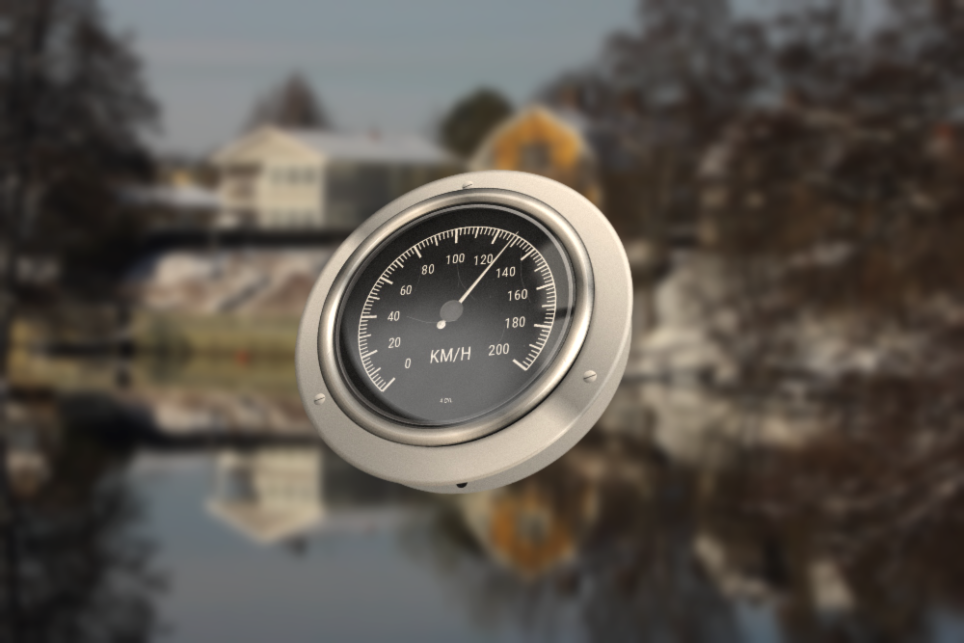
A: 130 km/h
